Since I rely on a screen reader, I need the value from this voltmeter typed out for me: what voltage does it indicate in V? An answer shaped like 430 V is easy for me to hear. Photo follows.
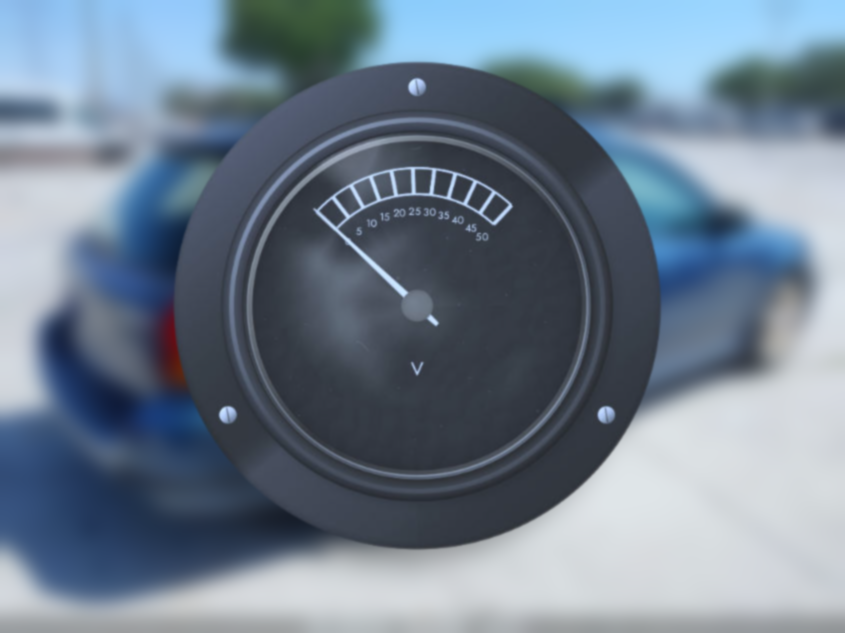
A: 0 V
